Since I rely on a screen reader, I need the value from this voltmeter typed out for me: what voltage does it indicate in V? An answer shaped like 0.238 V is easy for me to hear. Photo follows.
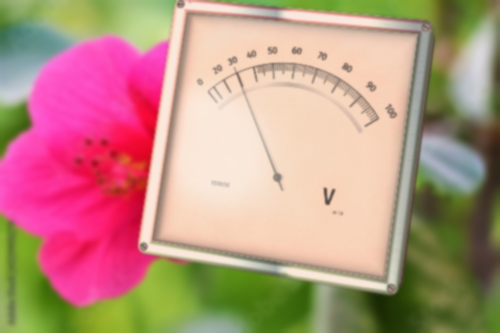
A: 30 V
